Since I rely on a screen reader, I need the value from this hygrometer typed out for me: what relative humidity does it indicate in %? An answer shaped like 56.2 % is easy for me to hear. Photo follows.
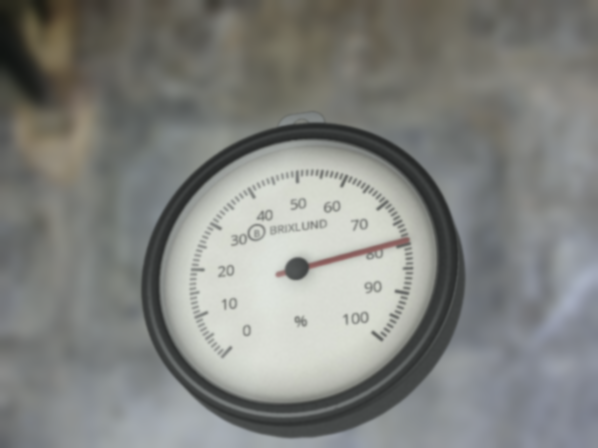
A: 80 %
